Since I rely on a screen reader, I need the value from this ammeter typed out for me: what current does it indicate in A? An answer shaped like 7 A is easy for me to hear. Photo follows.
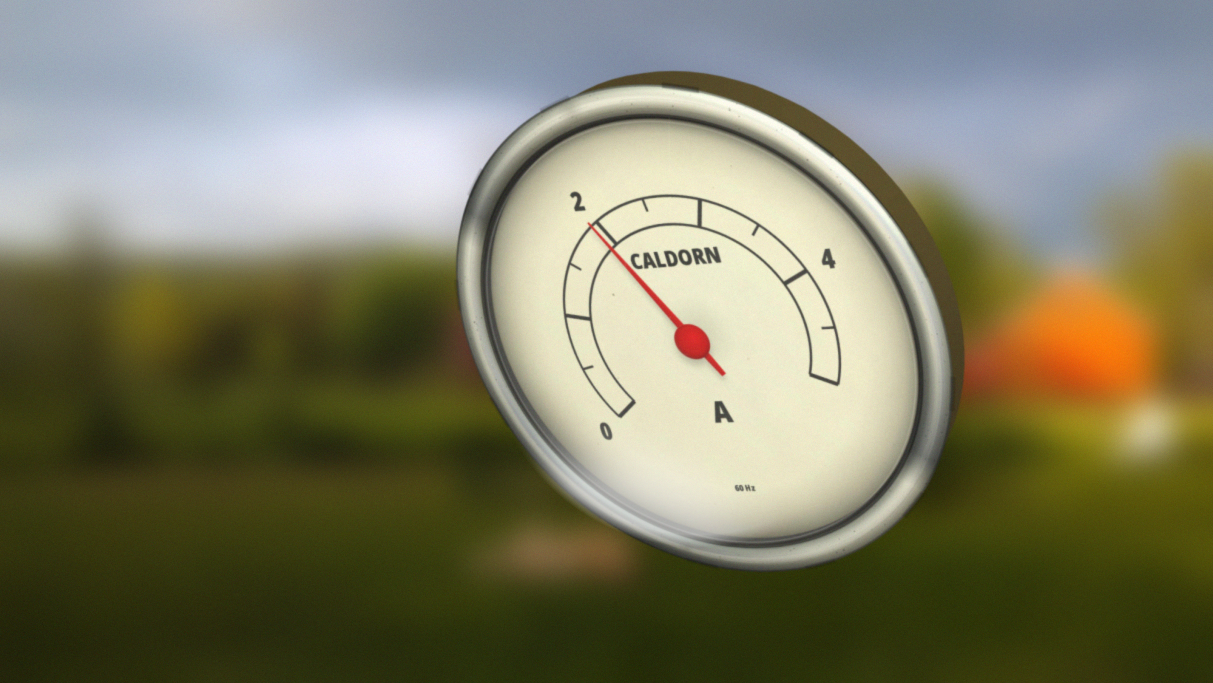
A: 2 A
